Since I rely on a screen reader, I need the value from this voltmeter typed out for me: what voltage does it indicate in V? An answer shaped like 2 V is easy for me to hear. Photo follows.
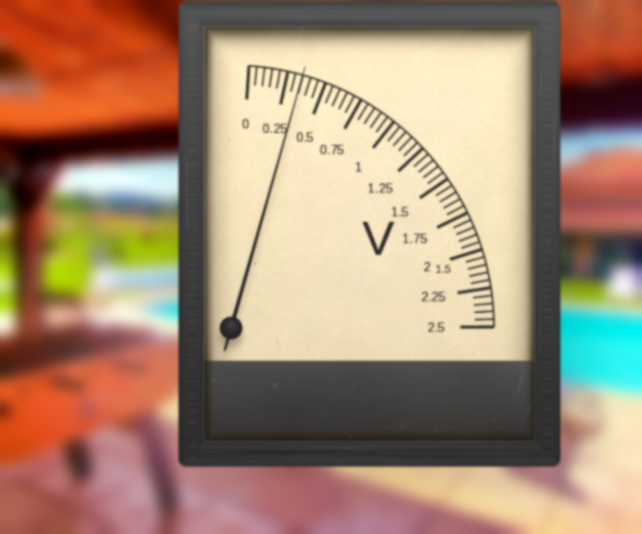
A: 0.35 V
